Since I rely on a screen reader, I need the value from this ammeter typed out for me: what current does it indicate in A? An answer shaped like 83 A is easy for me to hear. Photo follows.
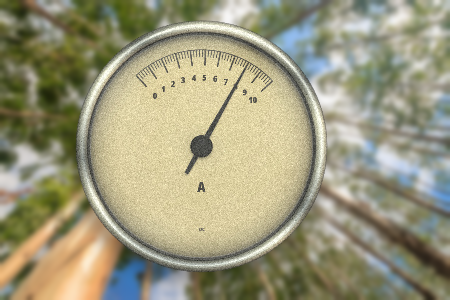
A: 8 A
